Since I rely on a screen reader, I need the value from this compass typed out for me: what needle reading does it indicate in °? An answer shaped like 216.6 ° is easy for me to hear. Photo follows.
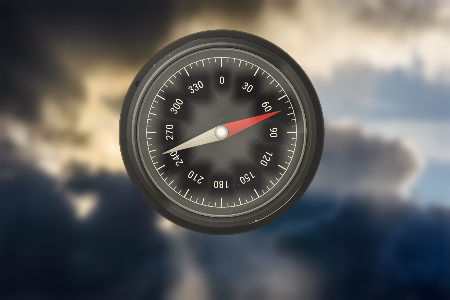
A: 70 °
